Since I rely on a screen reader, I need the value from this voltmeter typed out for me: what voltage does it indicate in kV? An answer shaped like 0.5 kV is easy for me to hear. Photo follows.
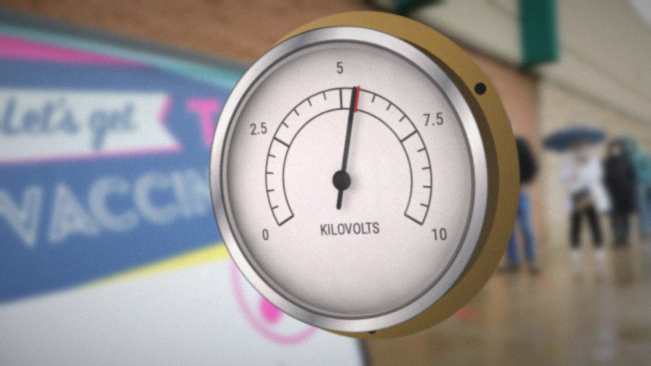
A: 5.5 kV
